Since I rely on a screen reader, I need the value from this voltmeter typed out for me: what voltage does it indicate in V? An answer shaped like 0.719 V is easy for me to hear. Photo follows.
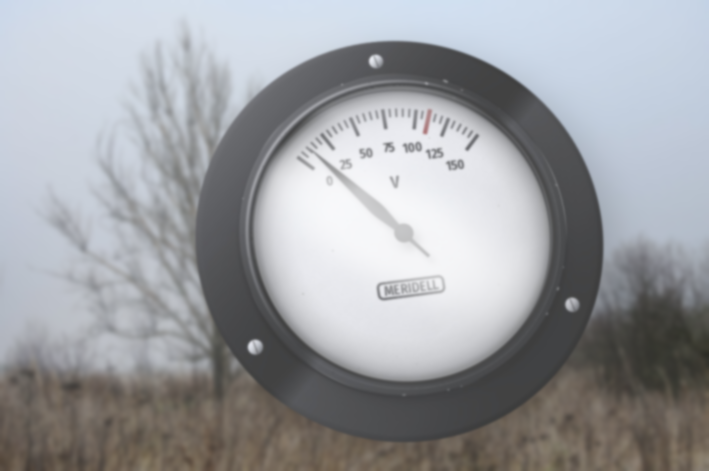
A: 10 V
